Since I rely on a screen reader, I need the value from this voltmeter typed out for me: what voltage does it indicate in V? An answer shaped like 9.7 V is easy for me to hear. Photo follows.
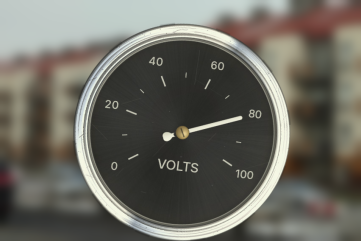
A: 80 V
